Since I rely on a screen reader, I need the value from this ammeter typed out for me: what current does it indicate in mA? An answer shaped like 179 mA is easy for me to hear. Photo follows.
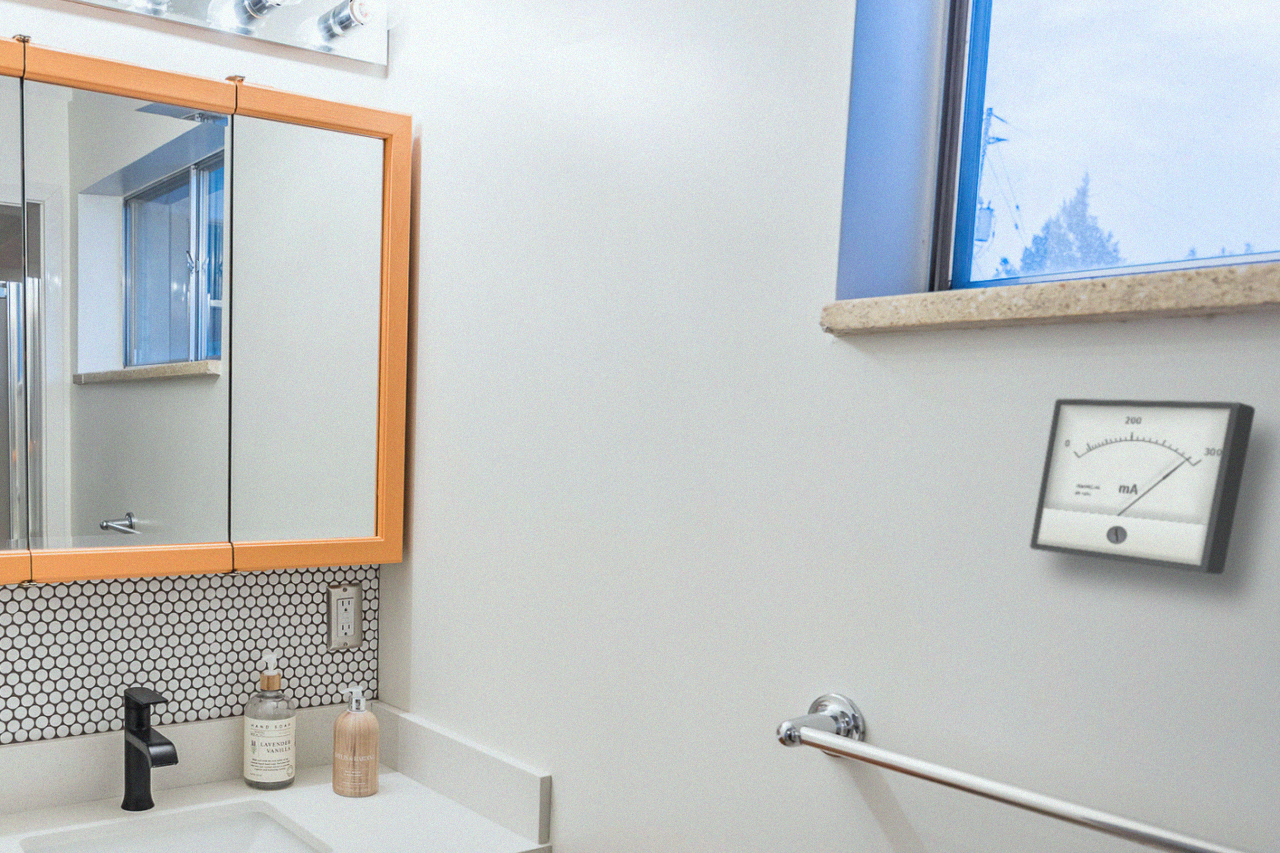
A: 290 mA
